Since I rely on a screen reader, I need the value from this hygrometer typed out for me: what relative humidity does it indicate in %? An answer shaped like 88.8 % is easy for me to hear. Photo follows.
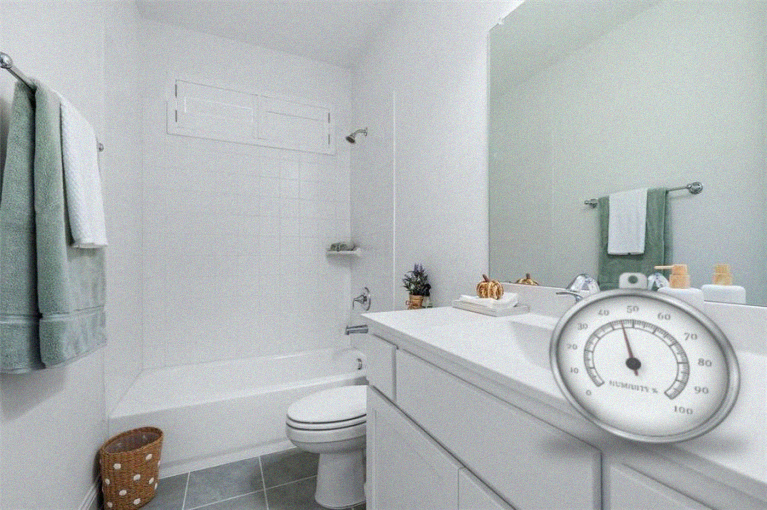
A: 45 %
